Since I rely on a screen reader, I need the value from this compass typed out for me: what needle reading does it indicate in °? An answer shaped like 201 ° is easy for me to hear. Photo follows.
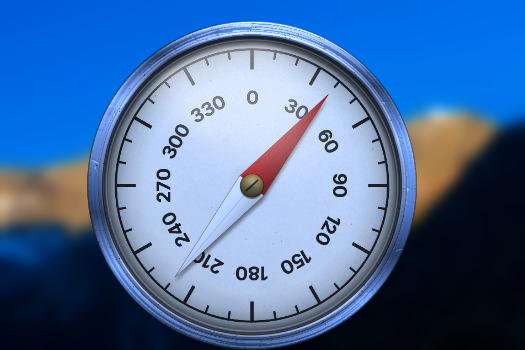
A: 40 °
